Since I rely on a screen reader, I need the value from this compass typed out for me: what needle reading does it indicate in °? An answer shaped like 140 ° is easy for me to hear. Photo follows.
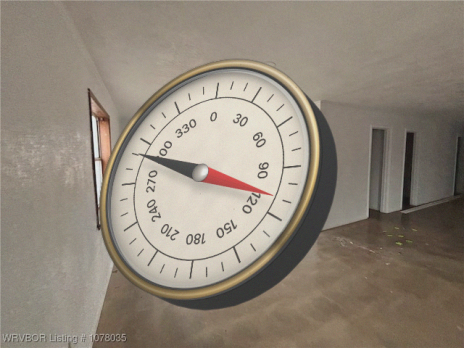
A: 110 °
